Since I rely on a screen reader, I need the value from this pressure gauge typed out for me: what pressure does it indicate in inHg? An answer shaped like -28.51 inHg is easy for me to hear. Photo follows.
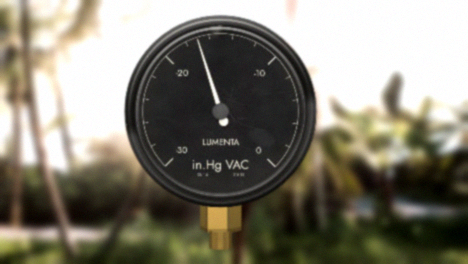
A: -17 inHg
